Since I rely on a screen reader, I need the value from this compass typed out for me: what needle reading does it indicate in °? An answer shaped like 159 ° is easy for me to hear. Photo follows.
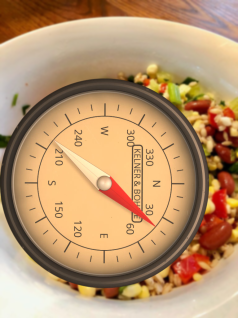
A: 40 °
